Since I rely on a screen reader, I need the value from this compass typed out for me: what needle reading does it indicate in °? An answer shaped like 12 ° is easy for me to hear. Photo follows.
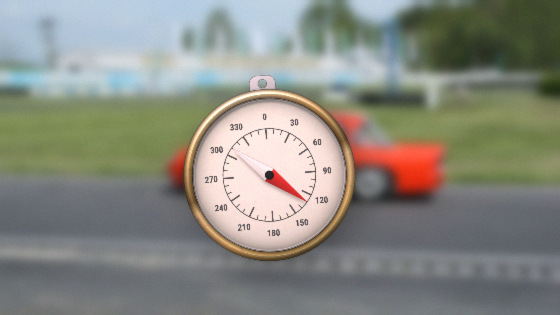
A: 130 °
